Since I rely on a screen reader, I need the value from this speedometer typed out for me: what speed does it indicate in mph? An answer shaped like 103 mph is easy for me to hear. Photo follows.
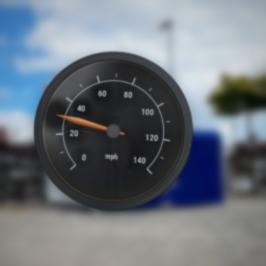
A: 30 mph
